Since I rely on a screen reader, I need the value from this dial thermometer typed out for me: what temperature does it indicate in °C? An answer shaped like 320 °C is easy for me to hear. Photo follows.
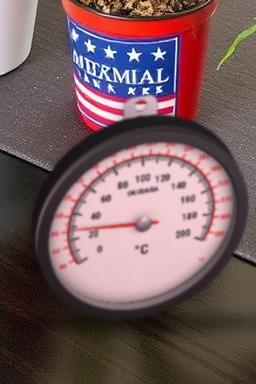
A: 30 °C
